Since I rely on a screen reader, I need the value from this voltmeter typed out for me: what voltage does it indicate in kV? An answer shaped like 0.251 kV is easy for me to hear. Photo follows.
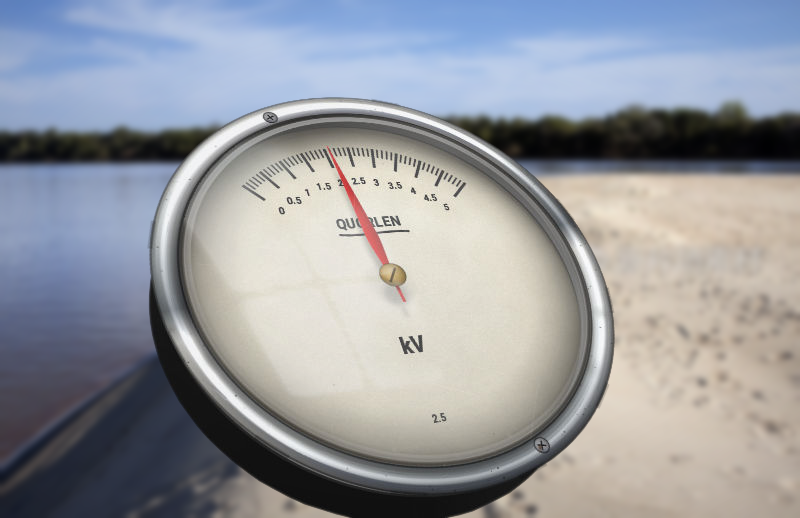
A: 2 kV
